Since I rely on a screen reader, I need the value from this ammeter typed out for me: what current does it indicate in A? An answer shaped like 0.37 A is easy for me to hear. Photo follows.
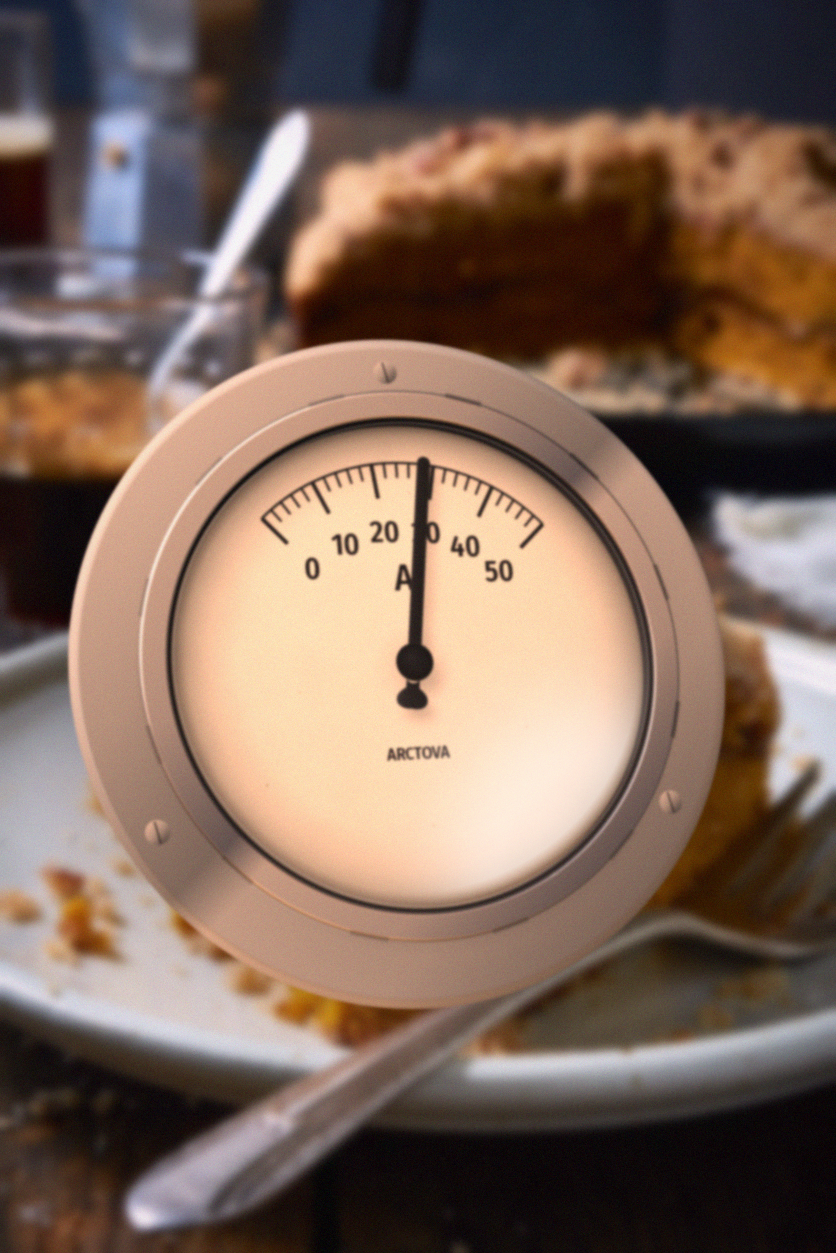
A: 28 A
